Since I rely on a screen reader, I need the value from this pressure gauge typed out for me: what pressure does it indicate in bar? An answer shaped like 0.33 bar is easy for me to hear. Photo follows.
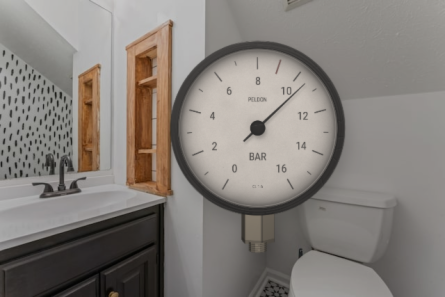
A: 10.5 bar
